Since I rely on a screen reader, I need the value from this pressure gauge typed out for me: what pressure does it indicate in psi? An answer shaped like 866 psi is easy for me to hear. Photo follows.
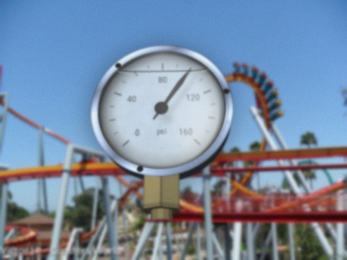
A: 100 psi
